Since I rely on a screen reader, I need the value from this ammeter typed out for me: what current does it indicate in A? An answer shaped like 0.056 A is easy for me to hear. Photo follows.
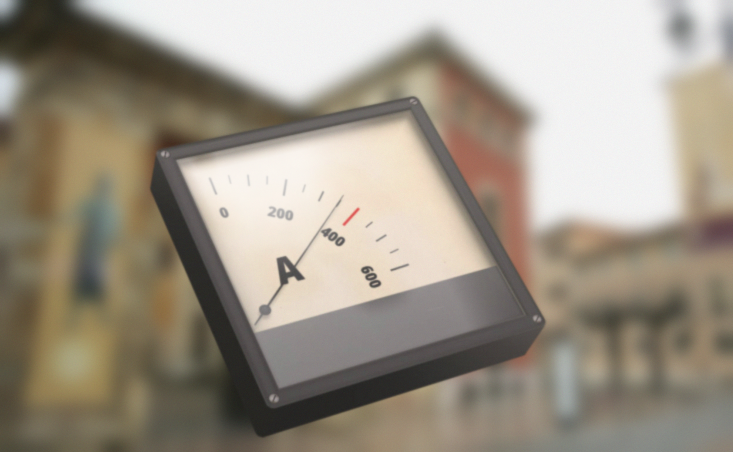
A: 350 A
